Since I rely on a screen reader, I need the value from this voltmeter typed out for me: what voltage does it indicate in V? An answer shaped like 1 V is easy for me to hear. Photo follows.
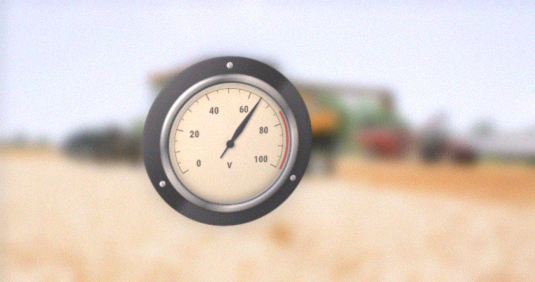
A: 65 V
